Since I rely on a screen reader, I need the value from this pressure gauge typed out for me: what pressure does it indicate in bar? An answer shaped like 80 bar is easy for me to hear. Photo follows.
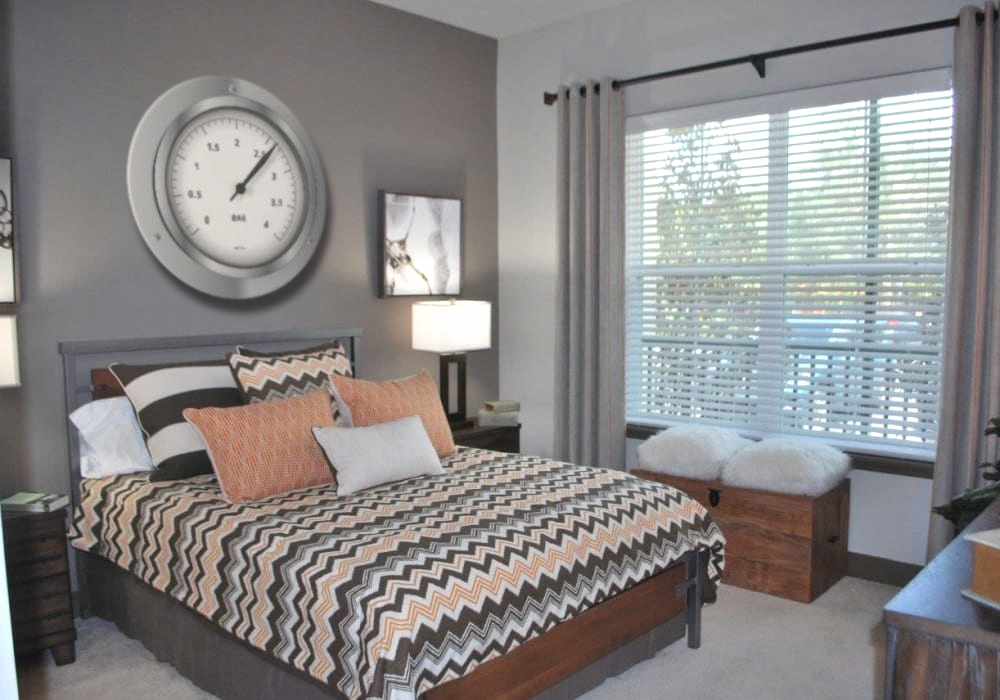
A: 2.6 bar
